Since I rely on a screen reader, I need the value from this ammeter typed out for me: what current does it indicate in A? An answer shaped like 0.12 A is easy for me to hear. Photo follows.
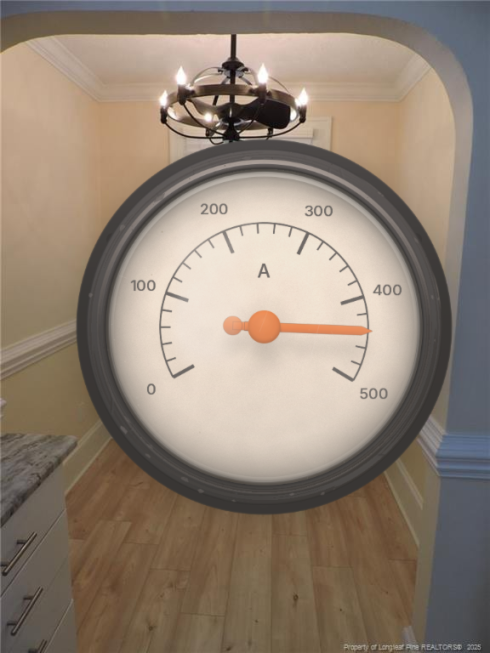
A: 440 A
